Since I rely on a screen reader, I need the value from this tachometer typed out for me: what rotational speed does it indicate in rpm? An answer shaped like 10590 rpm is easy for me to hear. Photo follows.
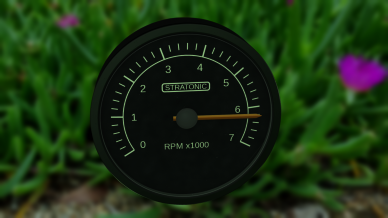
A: 6200 rpm
